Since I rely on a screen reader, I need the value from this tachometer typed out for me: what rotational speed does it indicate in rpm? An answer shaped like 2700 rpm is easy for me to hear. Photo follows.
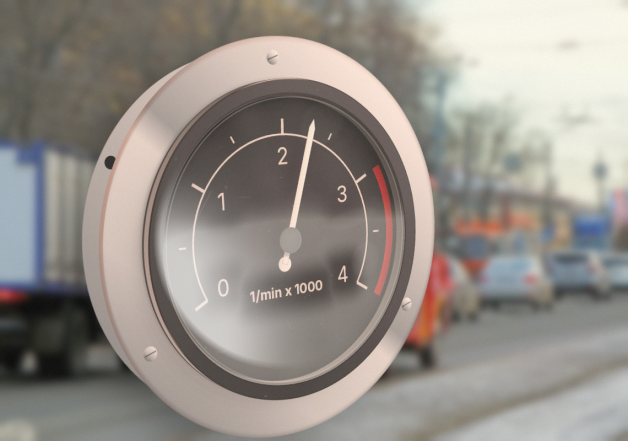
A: 2250 rpm
